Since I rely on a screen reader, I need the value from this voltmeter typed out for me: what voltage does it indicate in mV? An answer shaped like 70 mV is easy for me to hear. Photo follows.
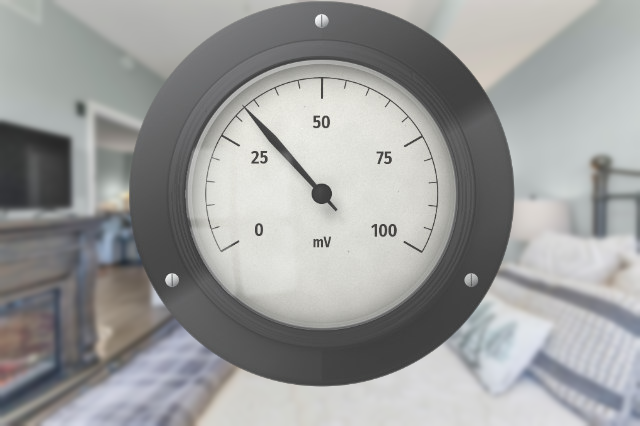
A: 32.5 mV
